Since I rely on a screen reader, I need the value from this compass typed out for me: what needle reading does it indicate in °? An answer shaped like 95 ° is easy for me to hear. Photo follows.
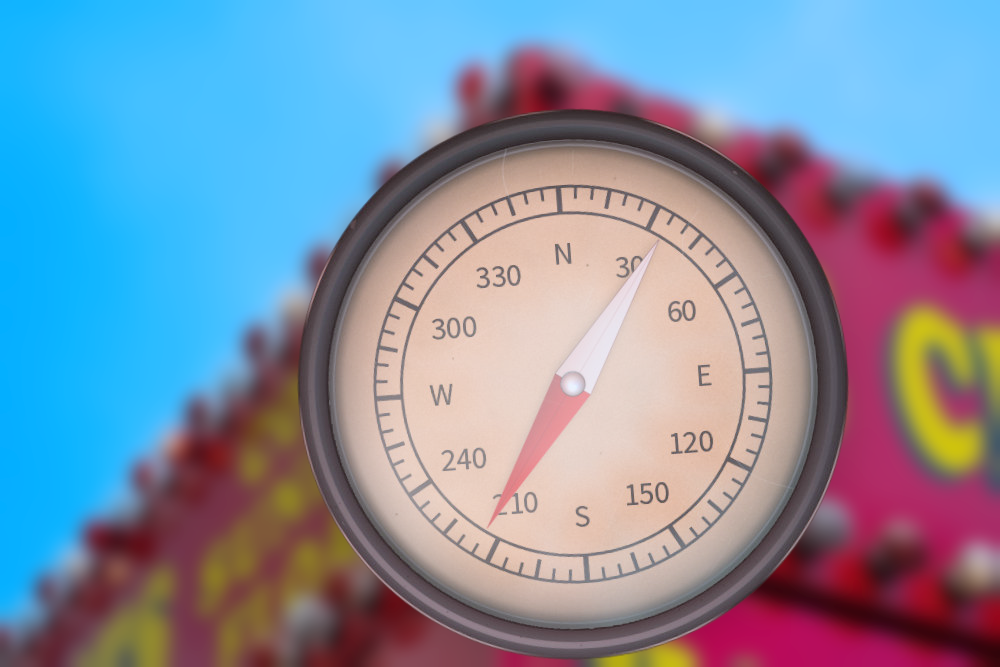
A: 215 °
